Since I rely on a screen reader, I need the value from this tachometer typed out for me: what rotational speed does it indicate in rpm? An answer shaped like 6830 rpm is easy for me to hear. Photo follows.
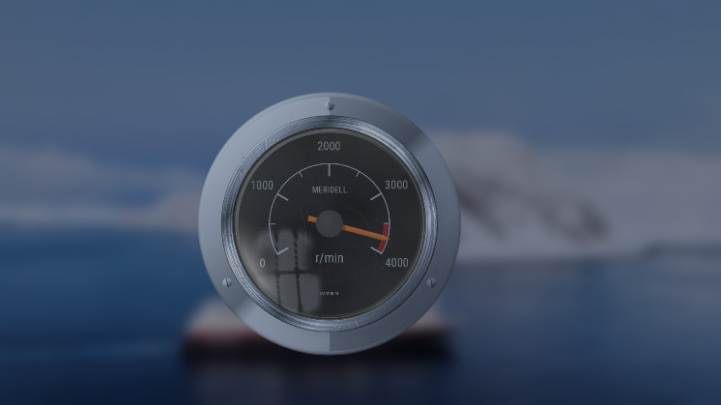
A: 3750 rpm
